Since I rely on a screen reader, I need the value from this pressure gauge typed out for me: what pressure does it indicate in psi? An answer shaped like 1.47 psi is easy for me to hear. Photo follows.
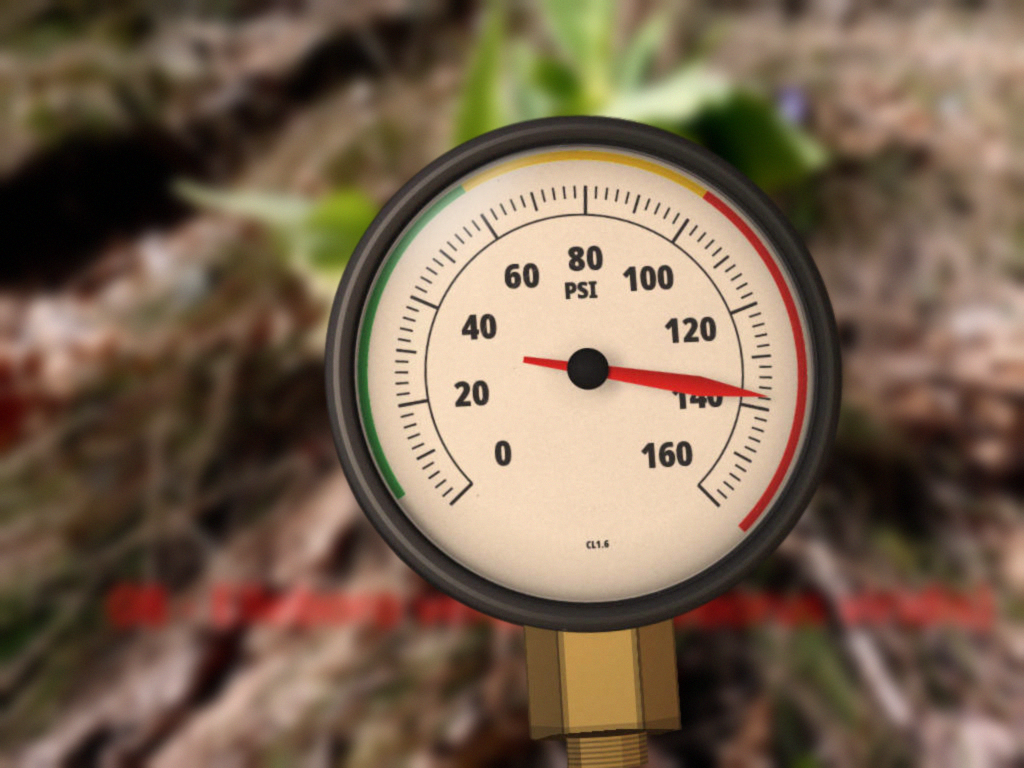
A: 138 psi
